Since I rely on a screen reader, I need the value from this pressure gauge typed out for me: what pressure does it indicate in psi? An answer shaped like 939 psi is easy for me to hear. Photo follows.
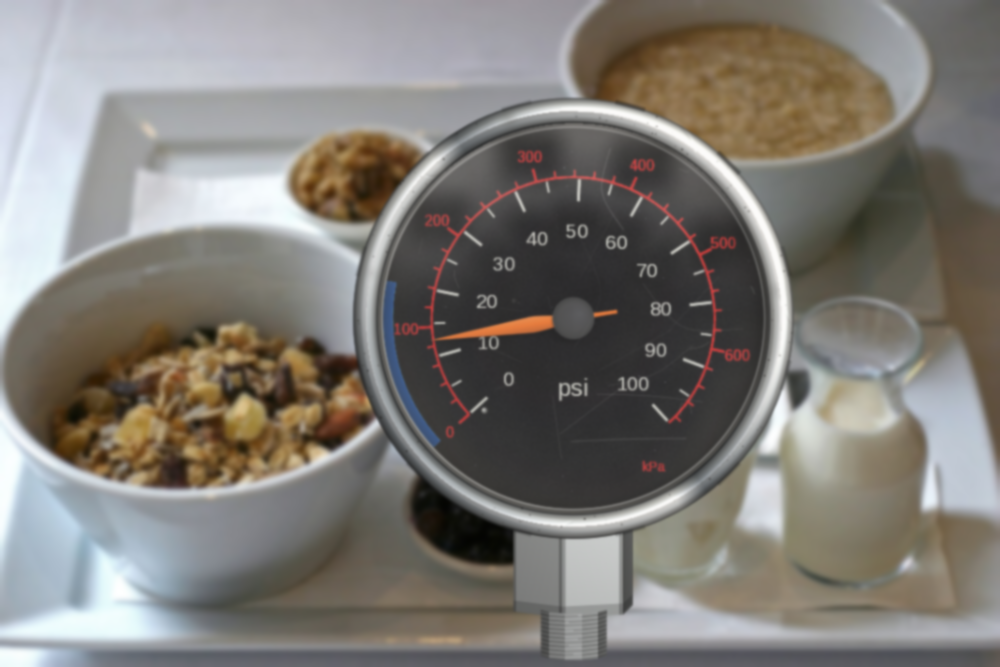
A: 12.5 psi
